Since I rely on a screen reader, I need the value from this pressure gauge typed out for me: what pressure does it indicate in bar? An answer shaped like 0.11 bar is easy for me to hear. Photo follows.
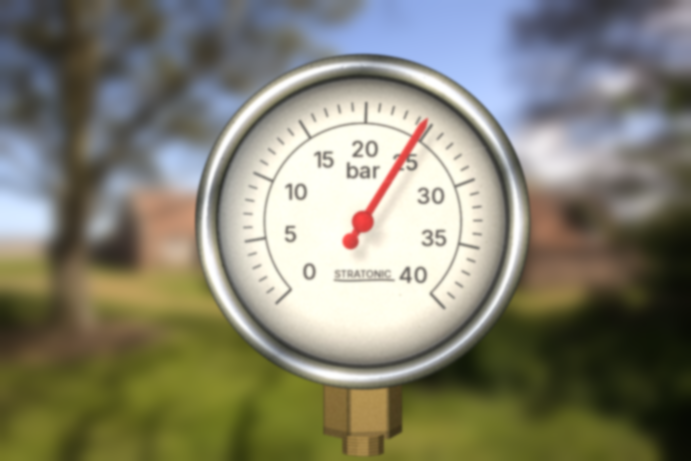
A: 24.5 bar
